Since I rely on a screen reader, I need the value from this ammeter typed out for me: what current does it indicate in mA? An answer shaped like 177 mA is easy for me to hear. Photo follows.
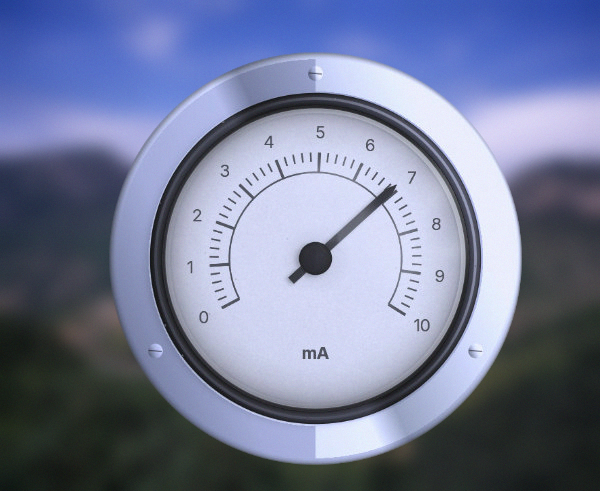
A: 6.9 mA
